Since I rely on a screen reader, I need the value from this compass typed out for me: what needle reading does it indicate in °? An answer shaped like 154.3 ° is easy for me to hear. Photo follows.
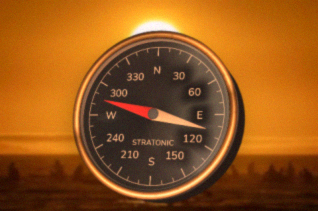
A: 285 °
